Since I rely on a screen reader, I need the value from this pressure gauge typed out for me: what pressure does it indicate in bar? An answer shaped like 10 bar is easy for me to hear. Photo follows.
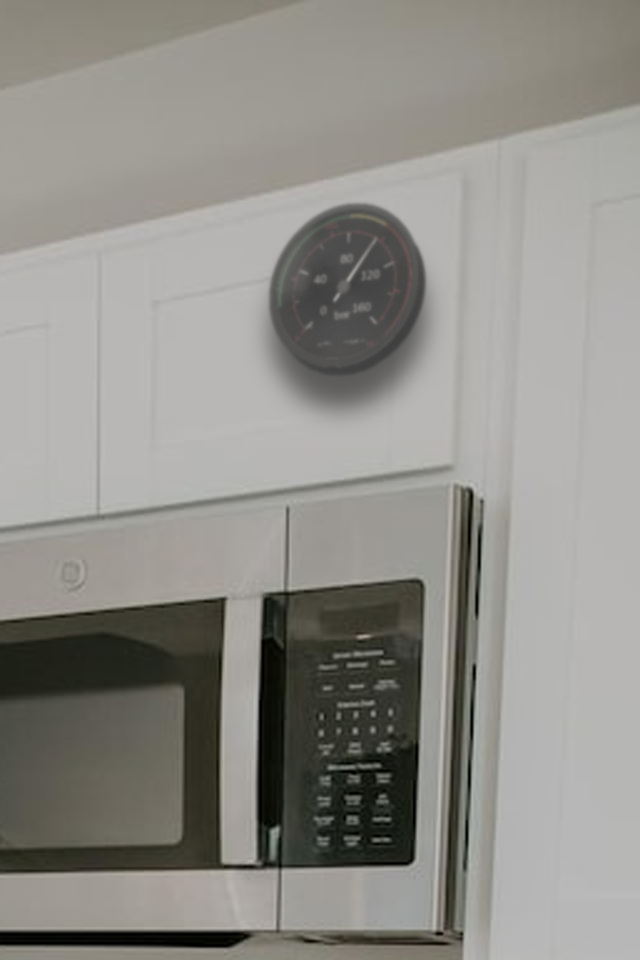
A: 100 bar
